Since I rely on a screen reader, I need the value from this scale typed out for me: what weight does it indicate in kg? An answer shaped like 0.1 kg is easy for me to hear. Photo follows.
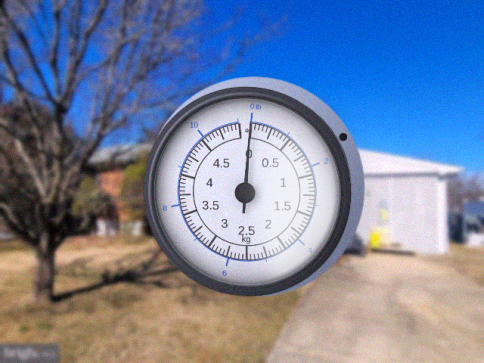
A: 0 kg
